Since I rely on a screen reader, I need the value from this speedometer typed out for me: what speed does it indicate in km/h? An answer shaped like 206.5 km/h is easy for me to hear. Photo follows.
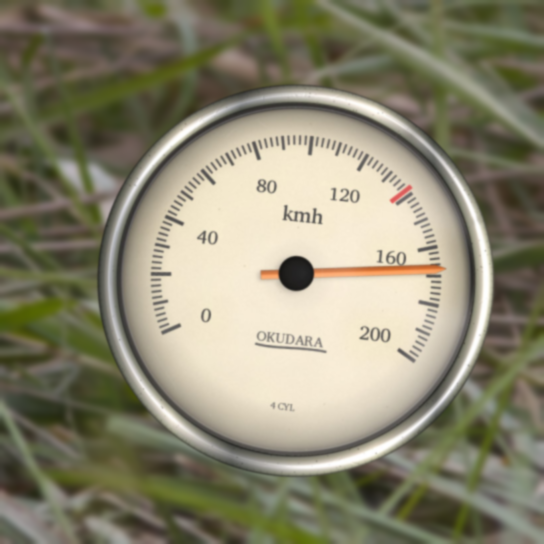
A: 168 km/h
